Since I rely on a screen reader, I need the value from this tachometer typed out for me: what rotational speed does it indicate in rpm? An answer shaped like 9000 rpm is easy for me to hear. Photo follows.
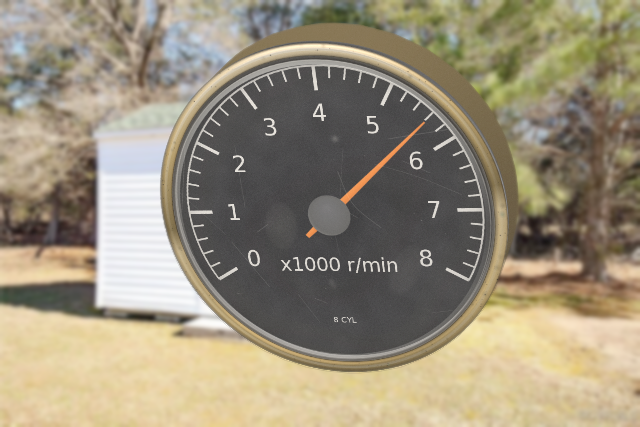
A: 5600 rpm
